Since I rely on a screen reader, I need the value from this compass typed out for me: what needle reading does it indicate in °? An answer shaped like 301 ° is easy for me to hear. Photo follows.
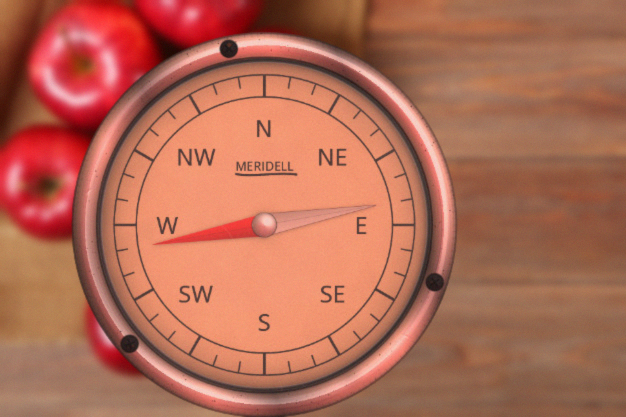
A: 260 °
